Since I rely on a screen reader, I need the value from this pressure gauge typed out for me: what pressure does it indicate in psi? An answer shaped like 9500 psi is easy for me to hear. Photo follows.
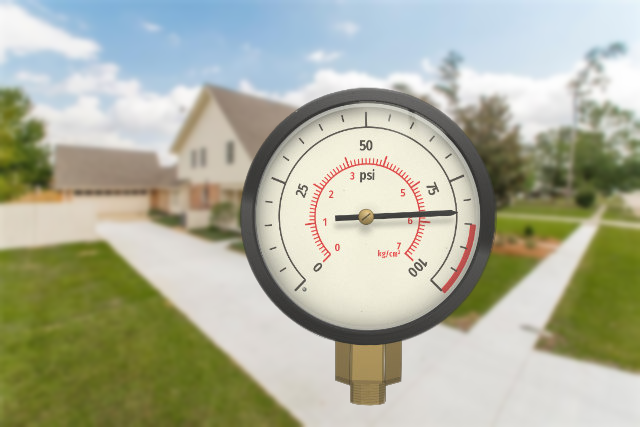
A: 82.5 psi
